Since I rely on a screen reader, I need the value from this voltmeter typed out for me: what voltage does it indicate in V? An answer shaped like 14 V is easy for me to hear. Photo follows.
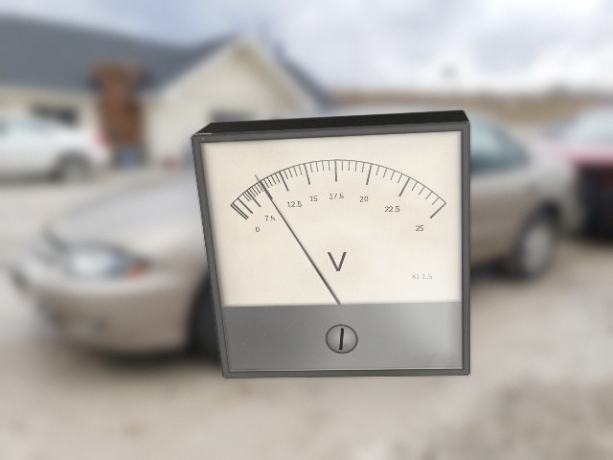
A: 10 V
